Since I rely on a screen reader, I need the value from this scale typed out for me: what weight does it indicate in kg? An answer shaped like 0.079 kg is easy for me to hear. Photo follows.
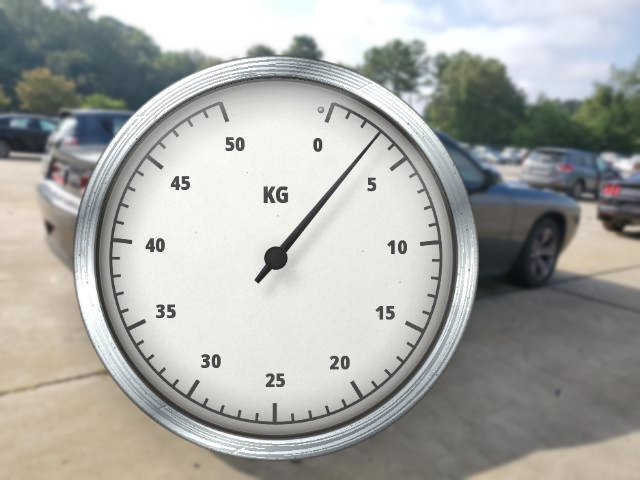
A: 3 kg
